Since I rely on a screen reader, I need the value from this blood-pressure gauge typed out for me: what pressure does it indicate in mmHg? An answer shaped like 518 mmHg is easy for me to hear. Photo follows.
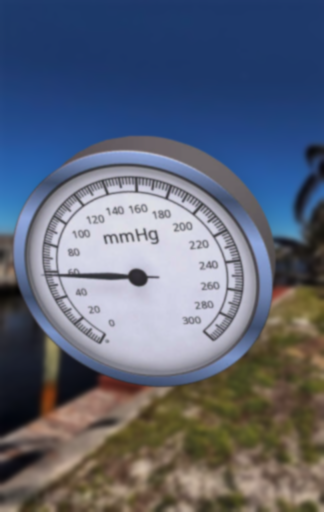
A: 60 mmHg
